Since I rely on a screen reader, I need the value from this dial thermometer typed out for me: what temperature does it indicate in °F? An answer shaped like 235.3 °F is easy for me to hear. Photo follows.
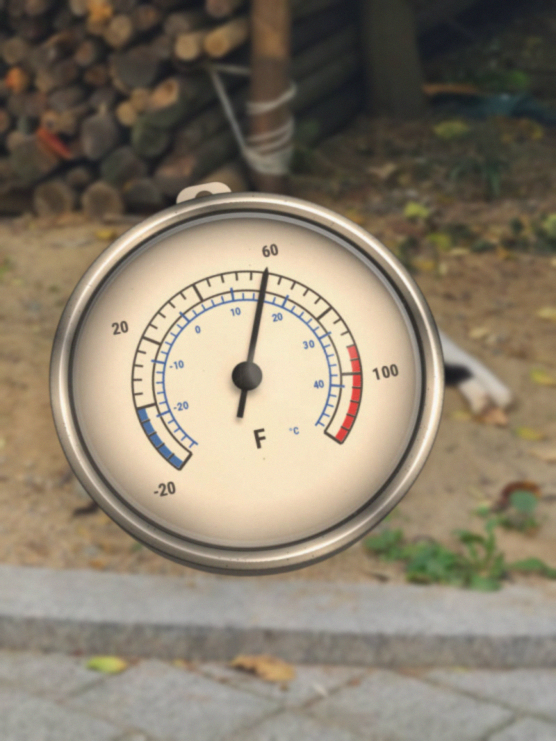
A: 60 °F
